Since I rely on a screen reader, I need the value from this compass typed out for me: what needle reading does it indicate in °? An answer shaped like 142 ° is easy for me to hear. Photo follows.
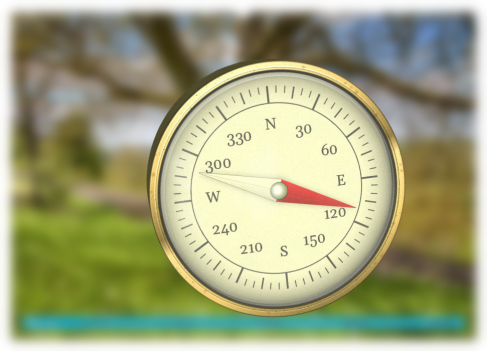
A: 110 °
